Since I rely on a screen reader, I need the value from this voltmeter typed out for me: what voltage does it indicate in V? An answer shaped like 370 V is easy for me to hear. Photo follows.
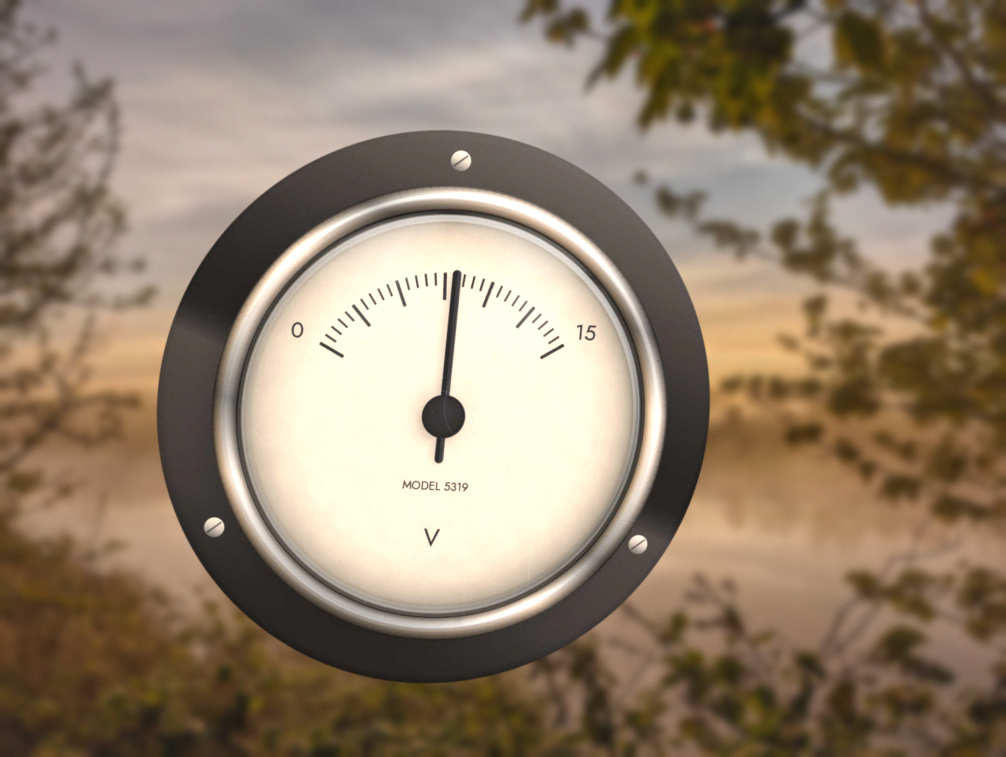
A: 8 V
